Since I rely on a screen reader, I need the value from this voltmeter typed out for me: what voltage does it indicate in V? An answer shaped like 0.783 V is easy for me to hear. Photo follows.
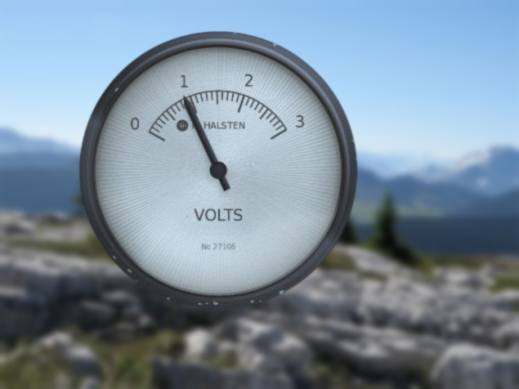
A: 0.9 V
